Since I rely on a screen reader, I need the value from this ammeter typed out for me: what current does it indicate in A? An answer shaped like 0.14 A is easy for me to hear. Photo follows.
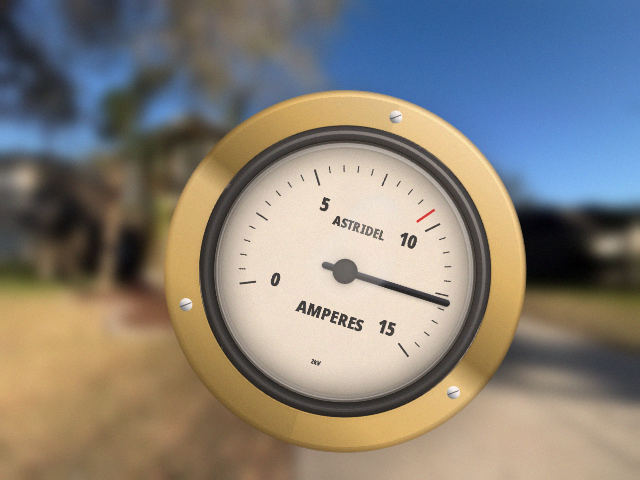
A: 12.75 A
